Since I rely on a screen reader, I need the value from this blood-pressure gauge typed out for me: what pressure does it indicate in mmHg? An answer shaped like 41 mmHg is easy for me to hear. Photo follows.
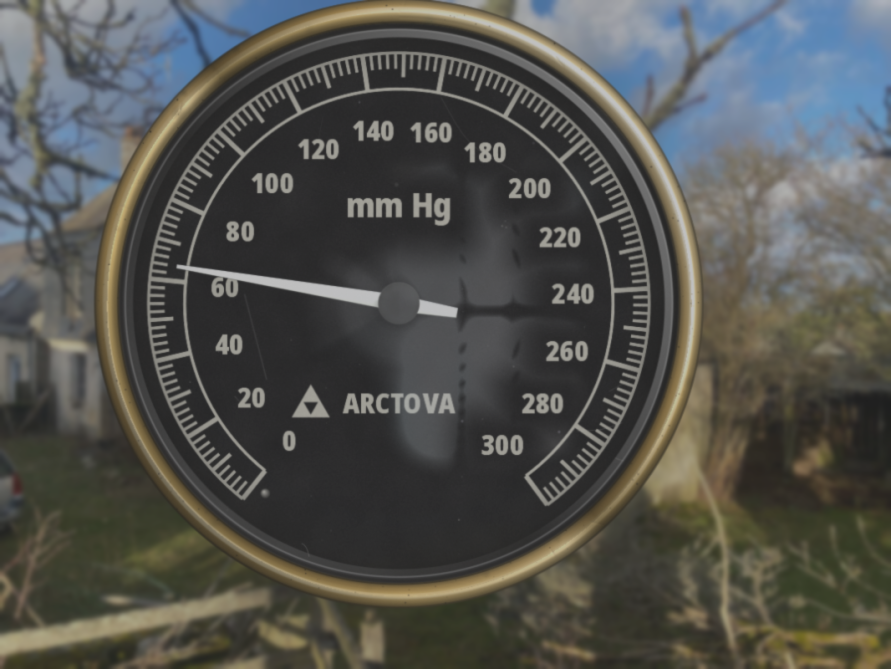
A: 64 mmHg
